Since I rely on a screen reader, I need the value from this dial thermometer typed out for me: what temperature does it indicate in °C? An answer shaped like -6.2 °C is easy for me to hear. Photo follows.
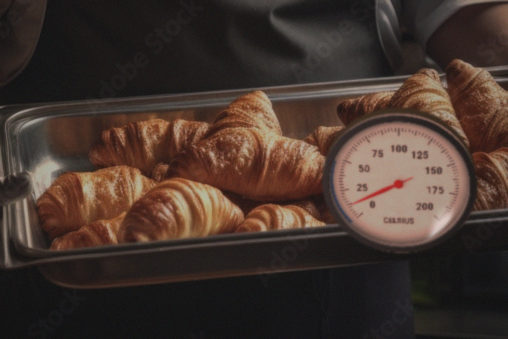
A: 12.5 °C
